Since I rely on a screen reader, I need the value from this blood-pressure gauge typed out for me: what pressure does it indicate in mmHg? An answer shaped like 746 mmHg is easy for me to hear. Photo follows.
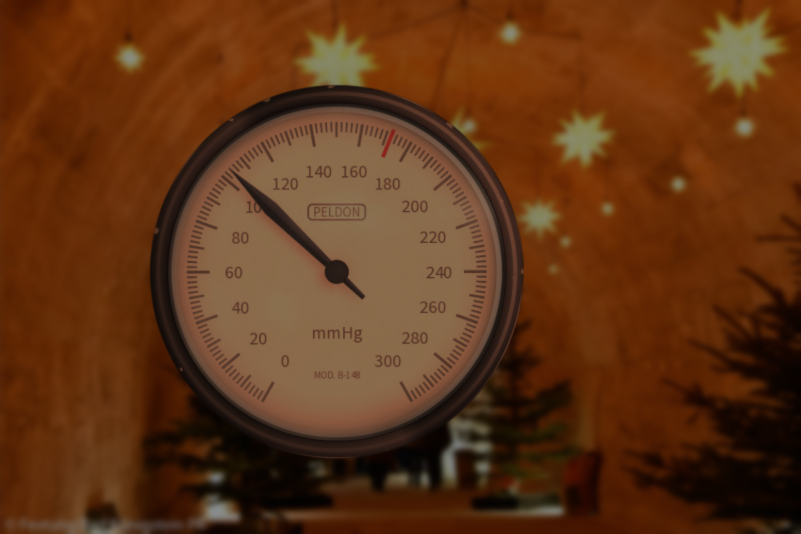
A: 104 mmHg
